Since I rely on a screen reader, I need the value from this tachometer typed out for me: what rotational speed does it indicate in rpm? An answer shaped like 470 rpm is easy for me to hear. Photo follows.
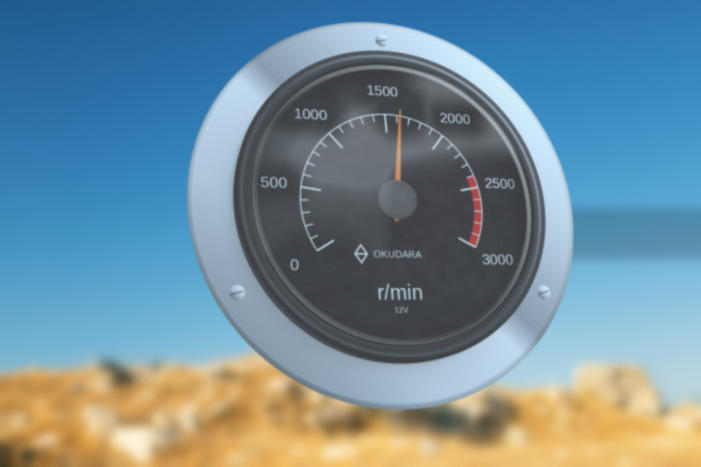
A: 1600 rpm
